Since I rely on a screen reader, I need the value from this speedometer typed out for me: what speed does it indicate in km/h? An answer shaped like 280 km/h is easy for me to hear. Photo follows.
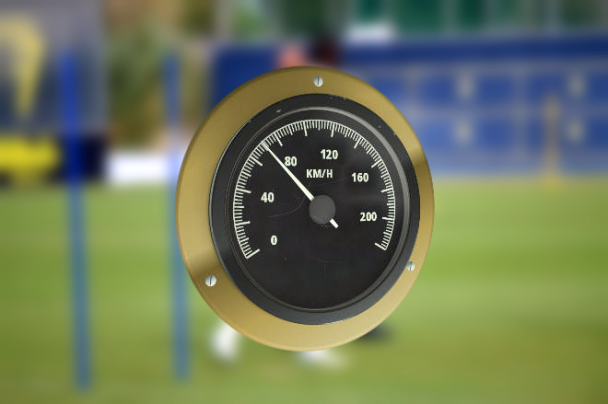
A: 70 km/h
